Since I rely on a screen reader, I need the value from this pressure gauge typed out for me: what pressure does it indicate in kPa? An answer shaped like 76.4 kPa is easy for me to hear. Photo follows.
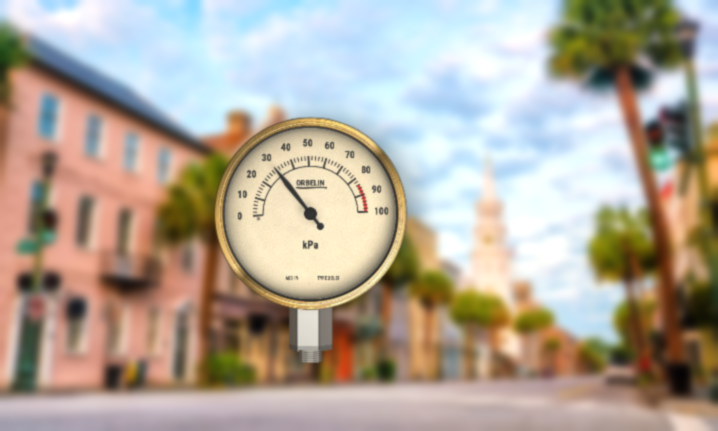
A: 30 kPa
